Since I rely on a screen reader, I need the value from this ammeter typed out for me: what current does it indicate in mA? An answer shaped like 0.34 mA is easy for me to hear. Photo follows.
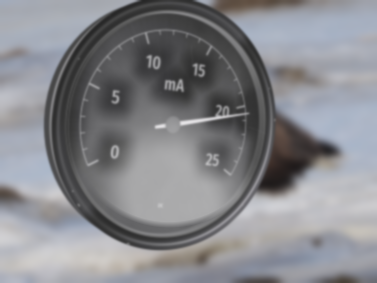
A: 20.5 mA
